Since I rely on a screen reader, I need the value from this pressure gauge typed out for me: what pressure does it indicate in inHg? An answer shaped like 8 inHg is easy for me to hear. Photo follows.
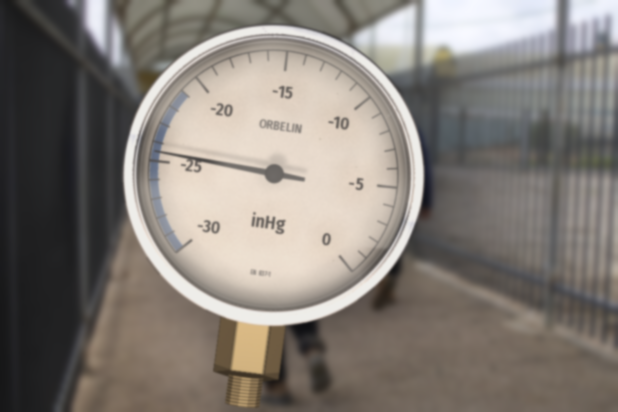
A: -24.5 inHg
